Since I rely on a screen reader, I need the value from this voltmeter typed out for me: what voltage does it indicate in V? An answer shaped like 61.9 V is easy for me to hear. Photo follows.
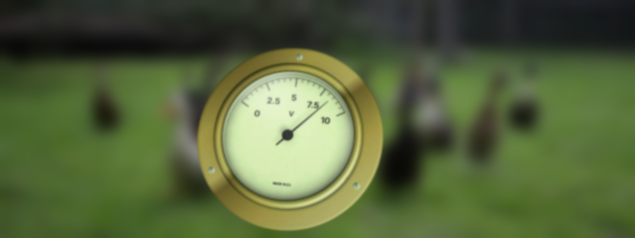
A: 8.5 V
